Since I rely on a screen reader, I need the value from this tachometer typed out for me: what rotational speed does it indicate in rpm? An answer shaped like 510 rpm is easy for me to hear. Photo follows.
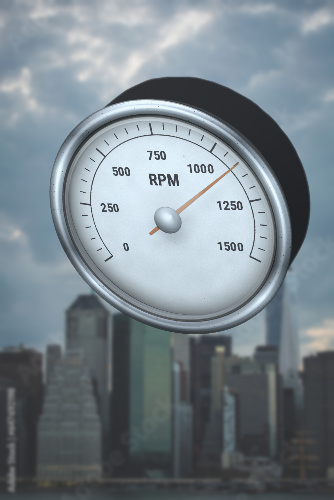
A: 1100 rpm
